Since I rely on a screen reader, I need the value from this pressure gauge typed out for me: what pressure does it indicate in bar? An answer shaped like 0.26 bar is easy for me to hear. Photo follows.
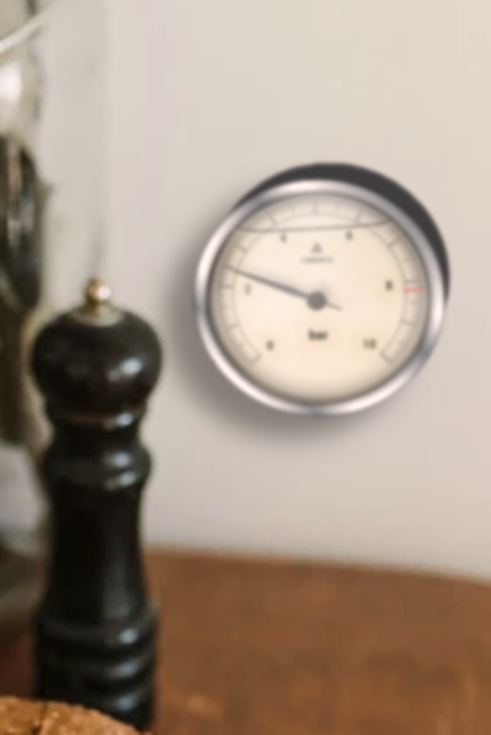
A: 2.5 bar
